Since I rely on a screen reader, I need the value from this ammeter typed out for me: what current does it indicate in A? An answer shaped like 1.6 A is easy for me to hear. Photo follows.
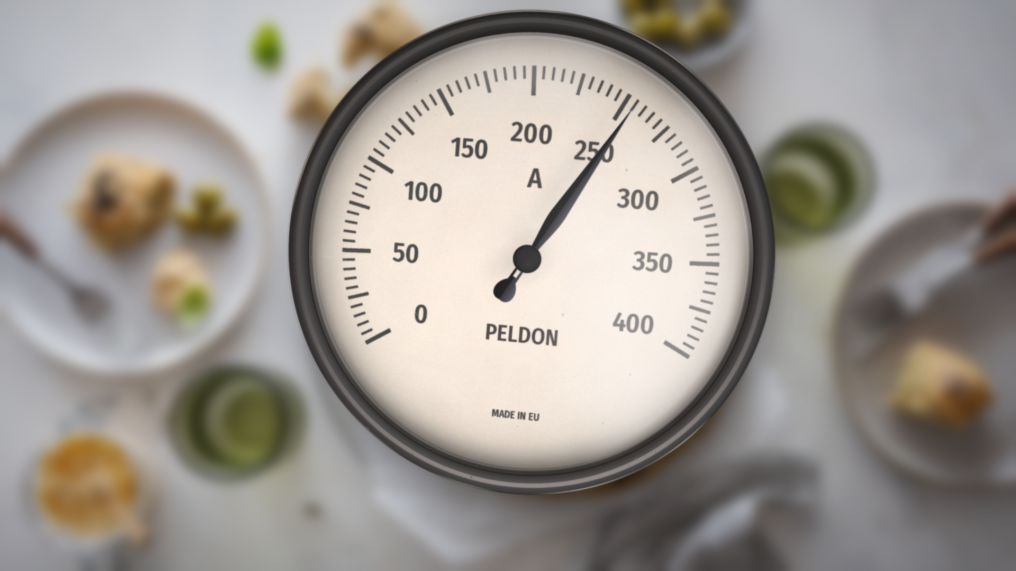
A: 255 A
